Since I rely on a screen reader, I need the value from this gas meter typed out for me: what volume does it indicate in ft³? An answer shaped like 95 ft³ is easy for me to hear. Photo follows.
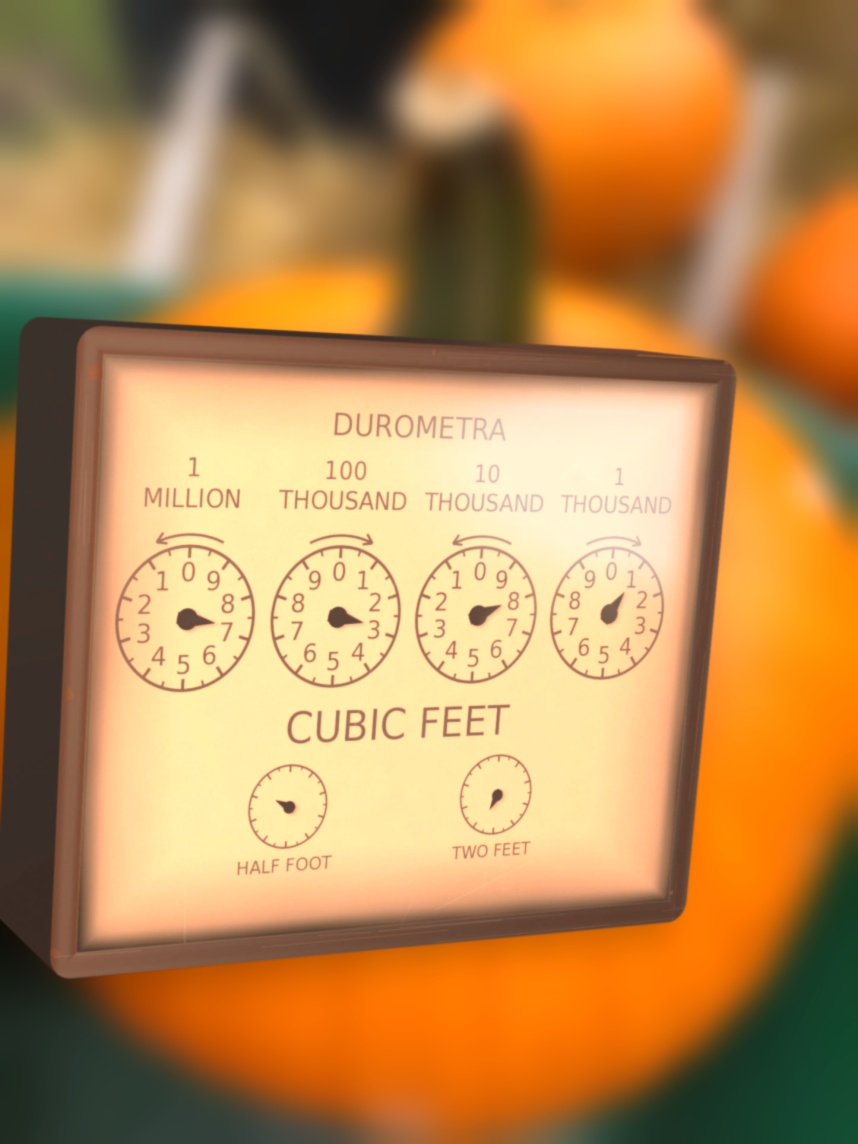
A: 728100 ft³
